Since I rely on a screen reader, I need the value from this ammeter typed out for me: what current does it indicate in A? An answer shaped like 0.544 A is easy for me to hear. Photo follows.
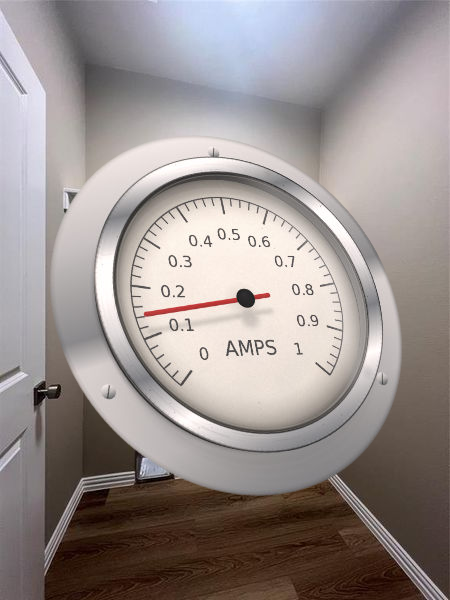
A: 0.14 A
